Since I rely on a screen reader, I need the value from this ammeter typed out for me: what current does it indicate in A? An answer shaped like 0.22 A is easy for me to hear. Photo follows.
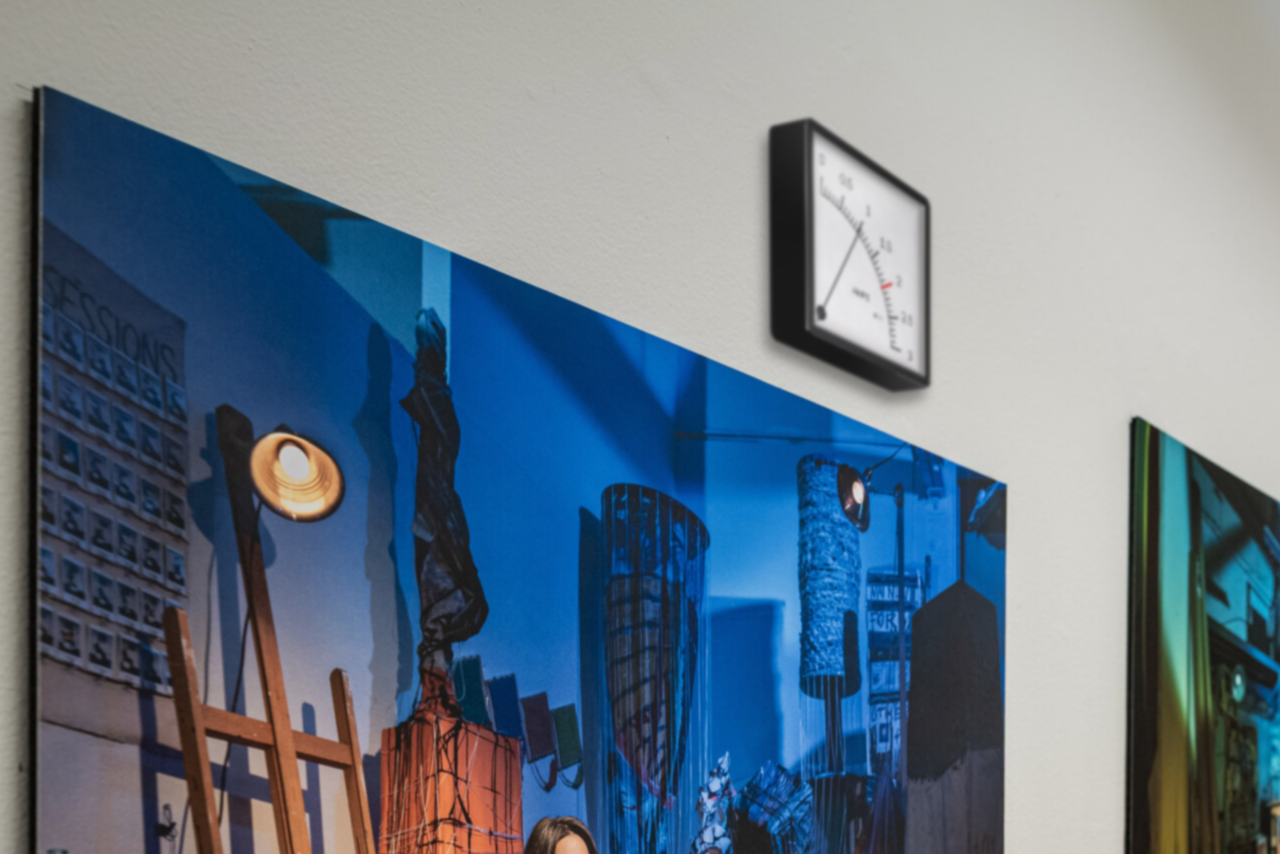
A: 1 A
